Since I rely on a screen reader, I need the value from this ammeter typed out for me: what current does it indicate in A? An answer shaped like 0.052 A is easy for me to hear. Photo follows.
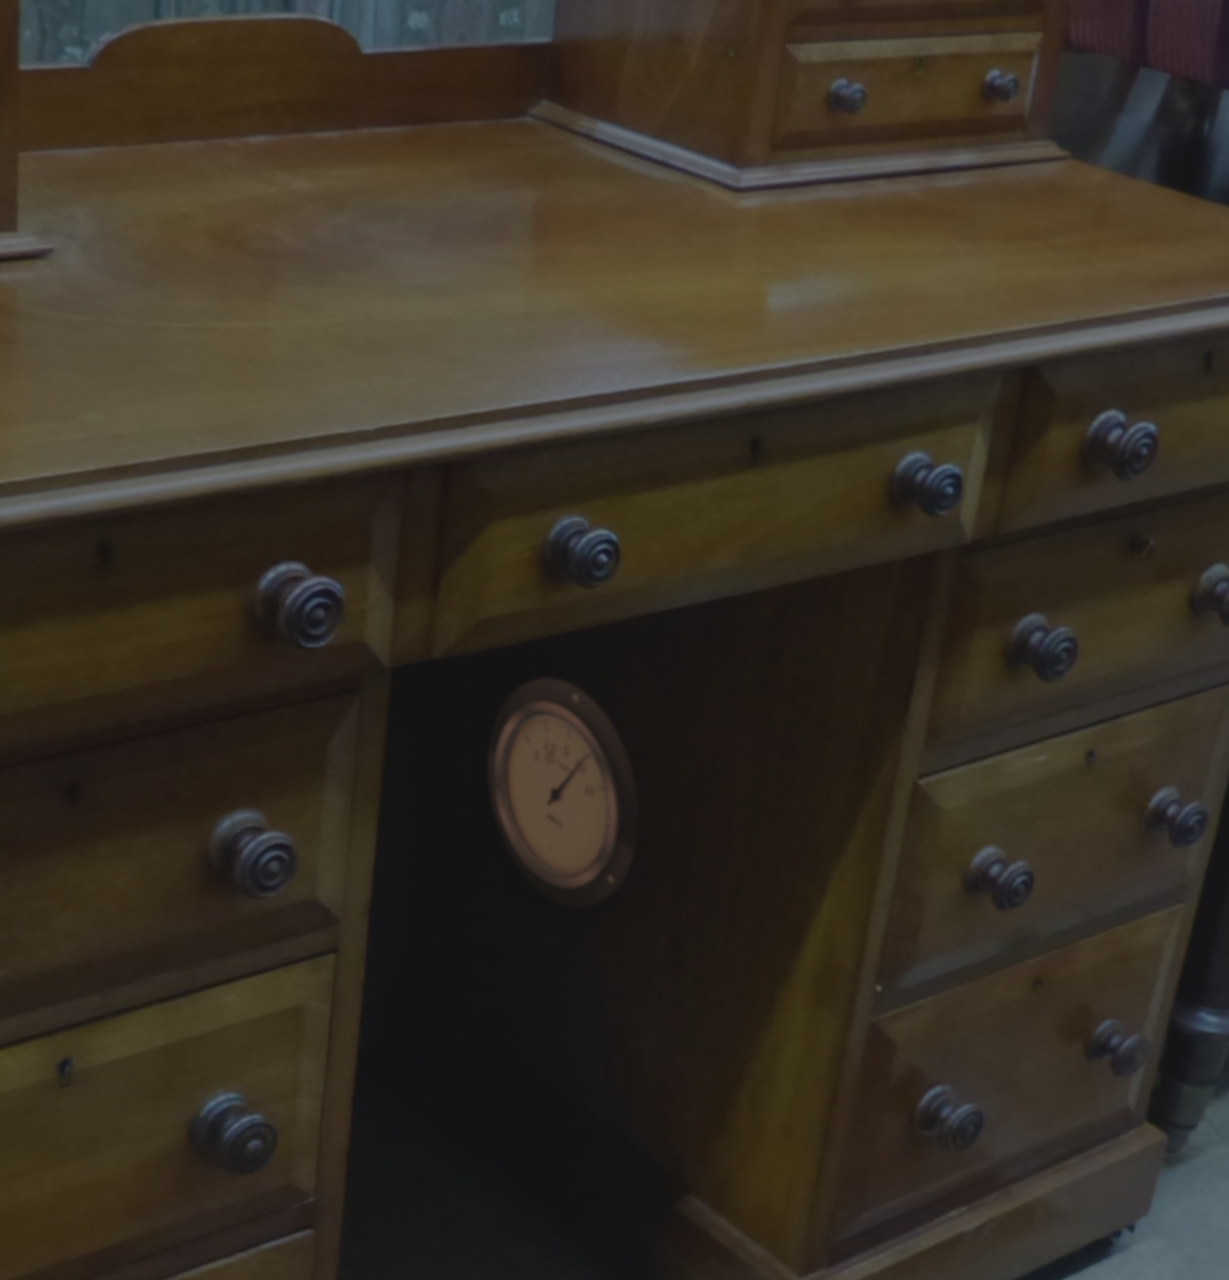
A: 7.5 A
